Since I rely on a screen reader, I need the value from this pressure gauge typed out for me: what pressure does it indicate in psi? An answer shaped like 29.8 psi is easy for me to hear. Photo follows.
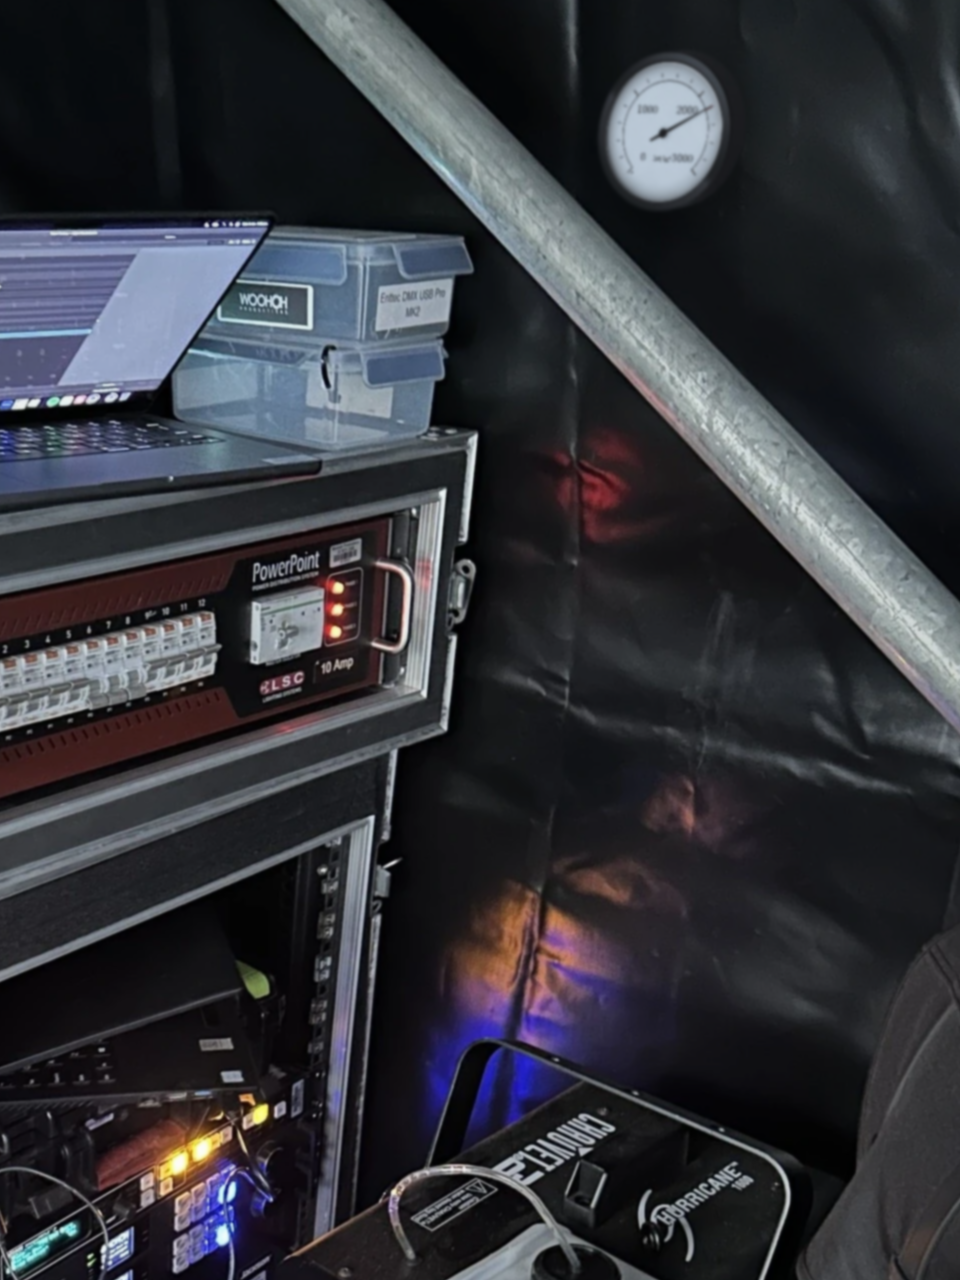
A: 2200 psi
